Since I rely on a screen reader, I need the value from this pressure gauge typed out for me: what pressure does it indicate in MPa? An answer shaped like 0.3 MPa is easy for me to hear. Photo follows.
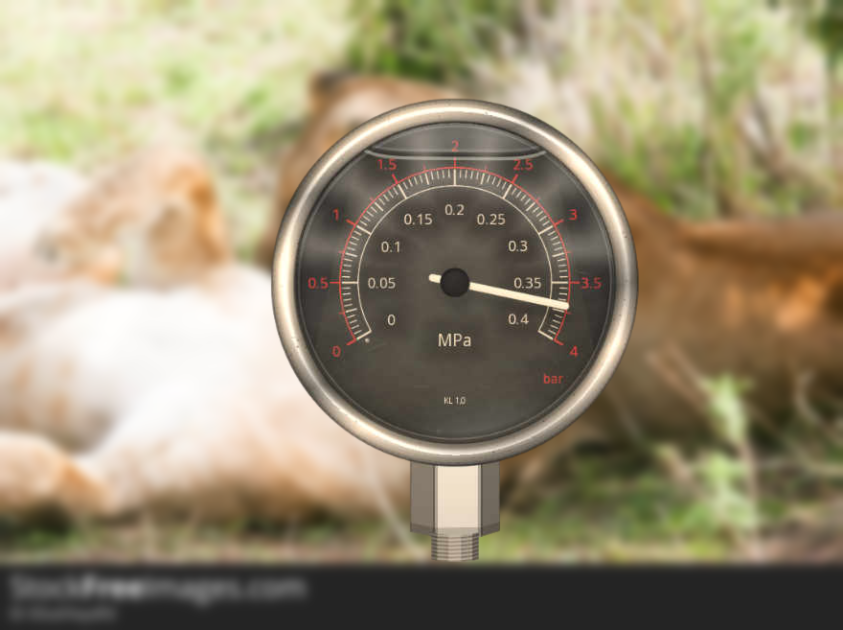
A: 0.37 MPa
